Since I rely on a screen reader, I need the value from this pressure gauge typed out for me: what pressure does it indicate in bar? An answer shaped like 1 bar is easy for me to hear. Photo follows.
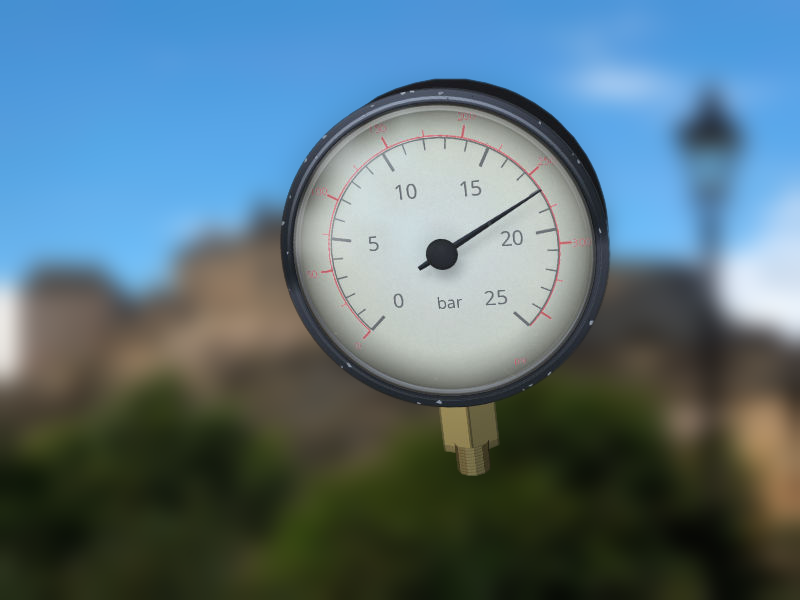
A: 18 bar
